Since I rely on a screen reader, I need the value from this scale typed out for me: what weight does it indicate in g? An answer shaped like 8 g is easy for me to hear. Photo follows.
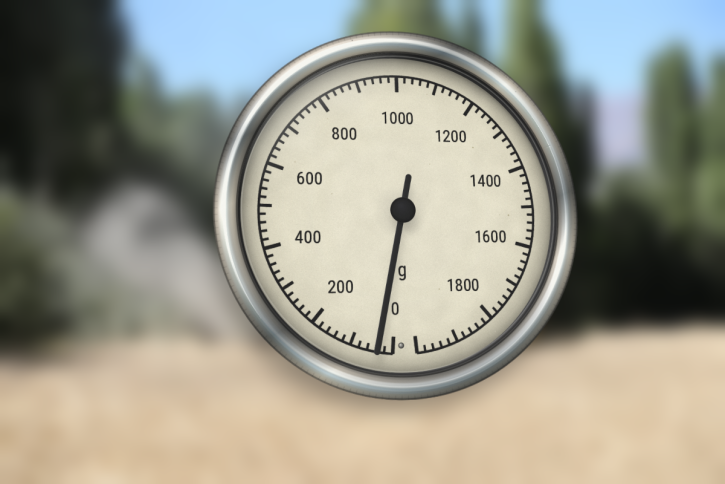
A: 40 g
